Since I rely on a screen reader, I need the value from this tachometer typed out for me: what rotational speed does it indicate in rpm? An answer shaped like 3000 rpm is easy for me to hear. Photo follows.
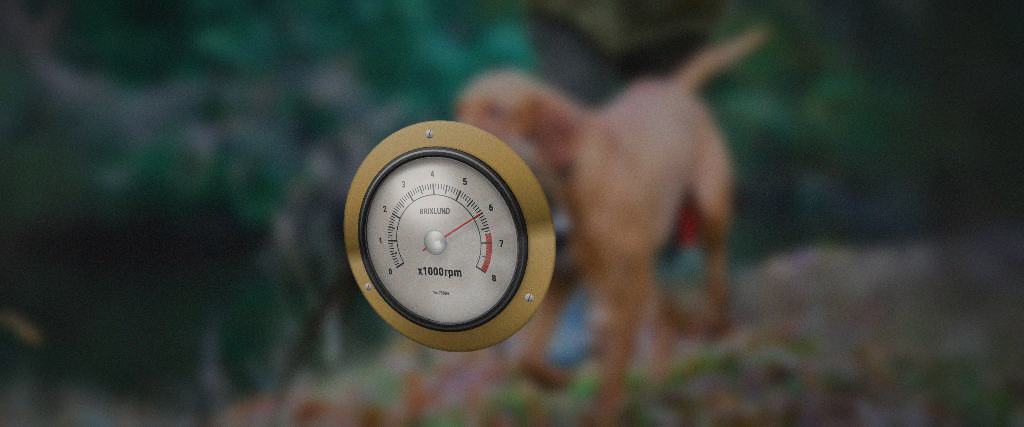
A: 6000 rpm
